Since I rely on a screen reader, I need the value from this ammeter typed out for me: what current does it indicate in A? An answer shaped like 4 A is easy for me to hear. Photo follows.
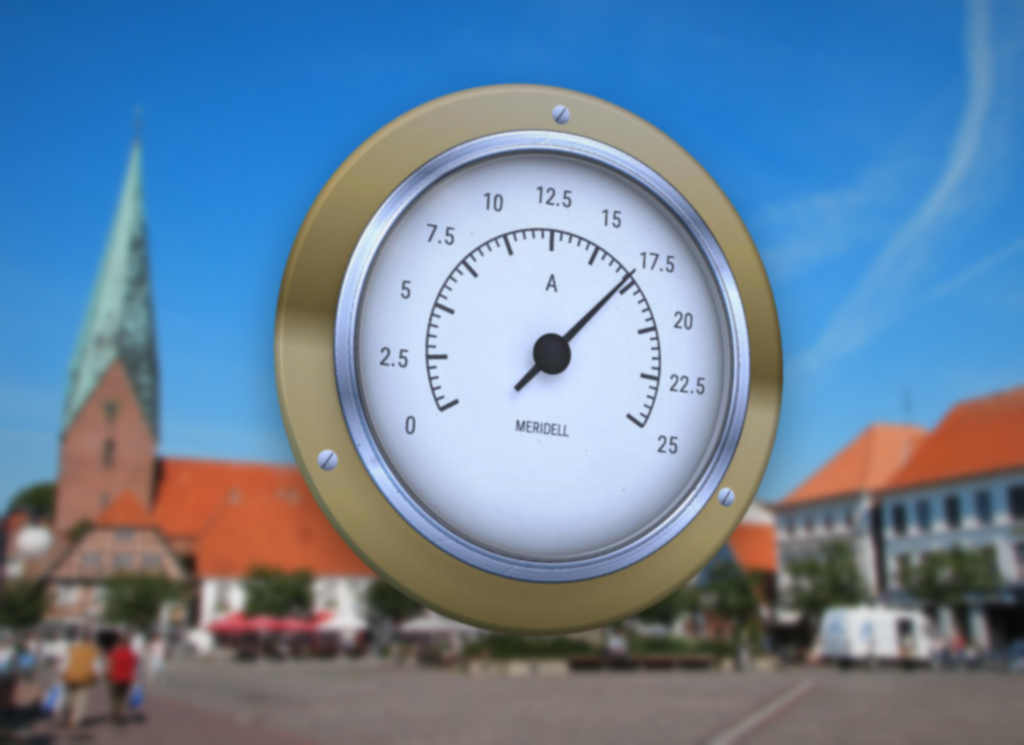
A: 17 A
